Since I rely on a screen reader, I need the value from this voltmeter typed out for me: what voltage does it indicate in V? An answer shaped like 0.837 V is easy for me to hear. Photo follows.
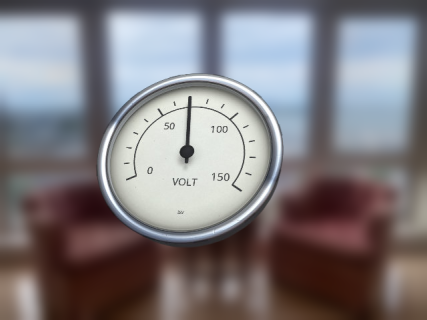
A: 70 V
